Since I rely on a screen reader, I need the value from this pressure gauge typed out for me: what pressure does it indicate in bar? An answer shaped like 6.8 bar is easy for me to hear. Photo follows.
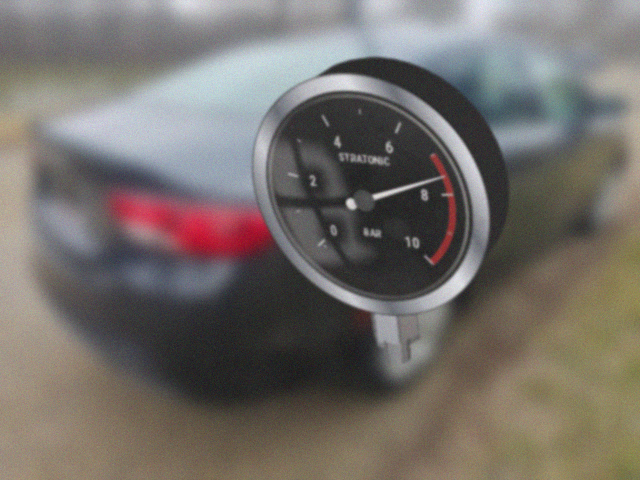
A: 7.5 bar
